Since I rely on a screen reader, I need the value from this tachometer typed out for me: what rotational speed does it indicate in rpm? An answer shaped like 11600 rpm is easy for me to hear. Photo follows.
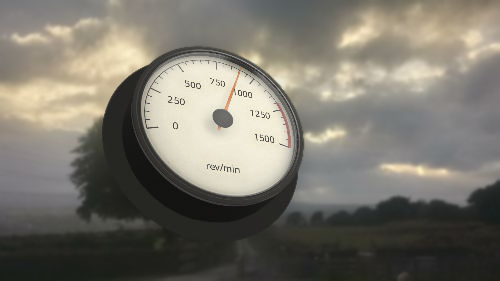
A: 900 rpm
